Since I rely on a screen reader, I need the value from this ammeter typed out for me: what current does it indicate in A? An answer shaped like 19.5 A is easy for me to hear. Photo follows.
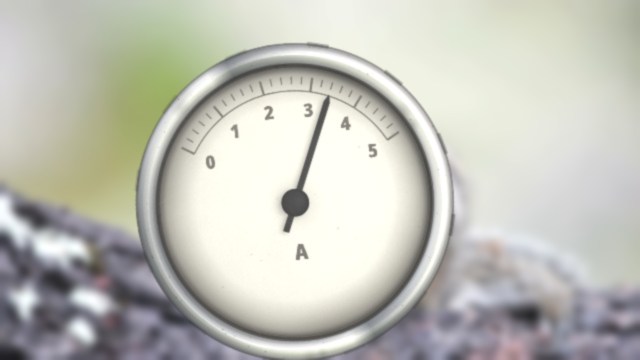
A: 3.4 A
